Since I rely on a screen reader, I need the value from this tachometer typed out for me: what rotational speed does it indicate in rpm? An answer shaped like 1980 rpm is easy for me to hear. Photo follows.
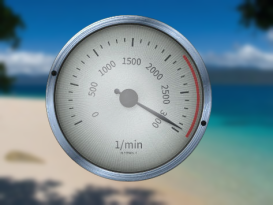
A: 2950 rpm
